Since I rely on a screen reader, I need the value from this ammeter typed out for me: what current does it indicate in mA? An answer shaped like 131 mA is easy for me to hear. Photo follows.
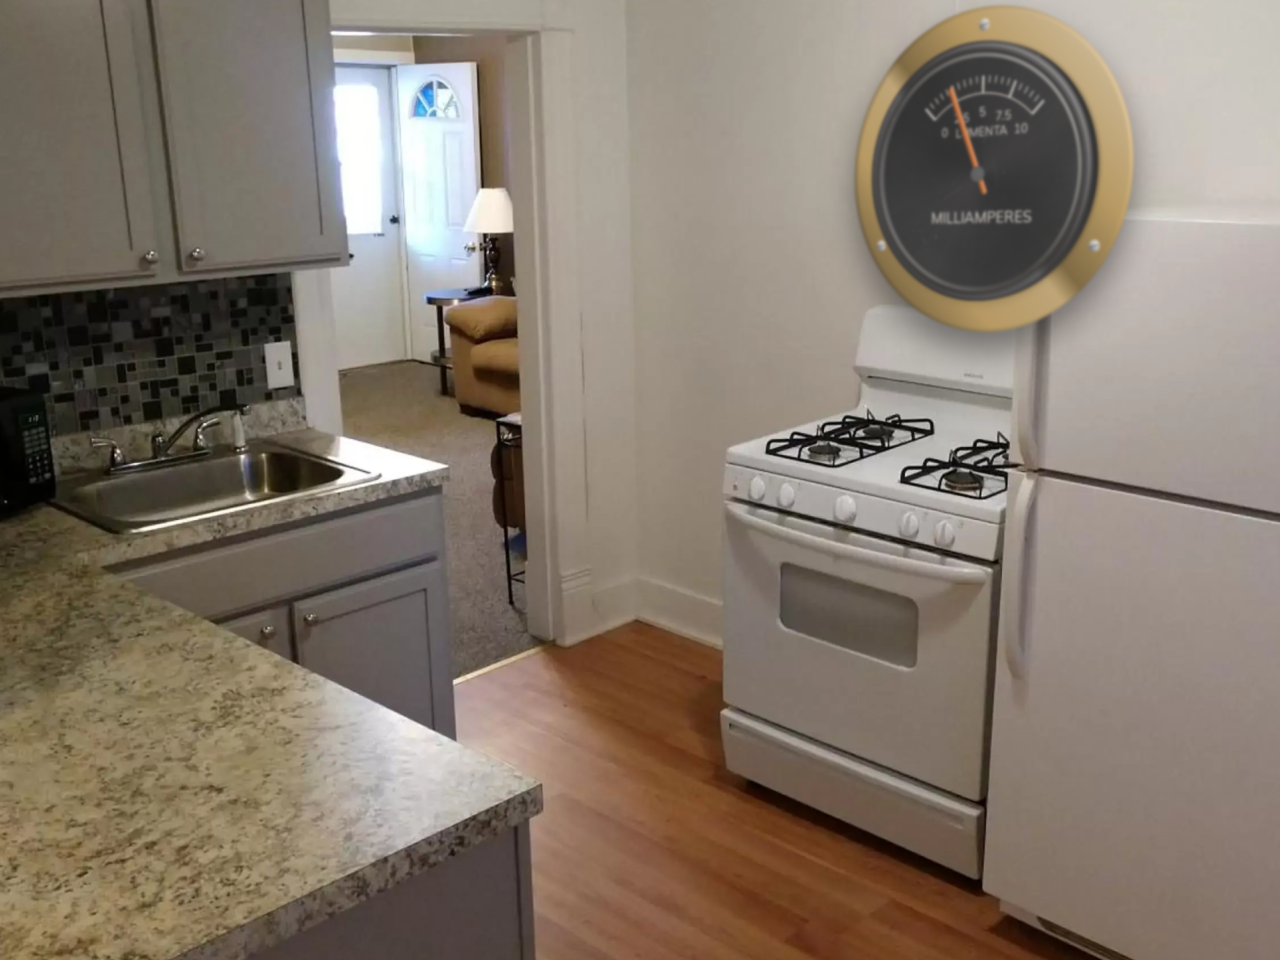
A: 2.5 mA
